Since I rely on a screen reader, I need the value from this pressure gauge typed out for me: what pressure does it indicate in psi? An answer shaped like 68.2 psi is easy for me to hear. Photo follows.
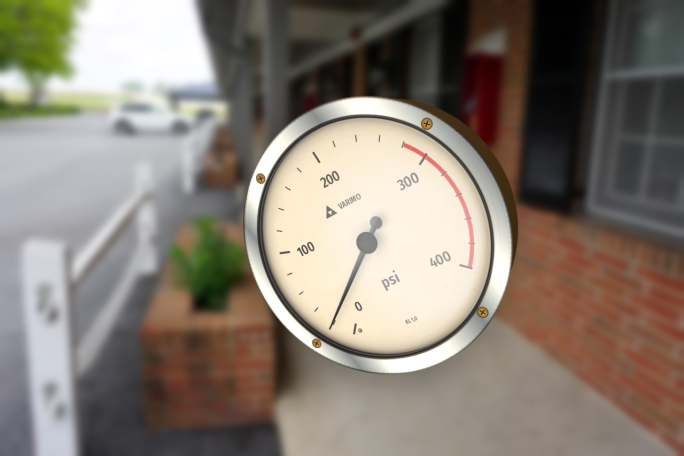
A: 20 psi
